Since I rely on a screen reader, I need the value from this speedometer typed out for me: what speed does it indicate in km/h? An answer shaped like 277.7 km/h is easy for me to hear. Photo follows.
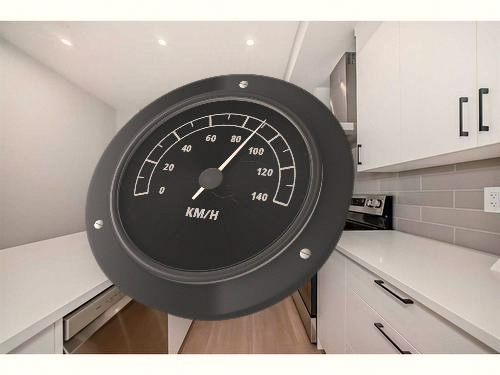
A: 90 km/h
